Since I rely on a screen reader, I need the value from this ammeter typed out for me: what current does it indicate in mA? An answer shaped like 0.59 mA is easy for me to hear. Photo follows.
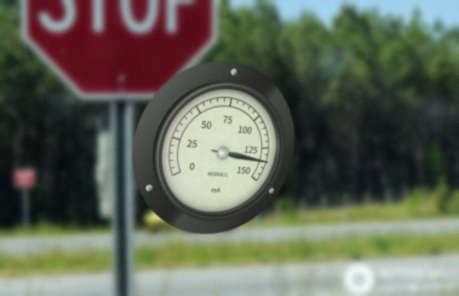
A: 135 mA
